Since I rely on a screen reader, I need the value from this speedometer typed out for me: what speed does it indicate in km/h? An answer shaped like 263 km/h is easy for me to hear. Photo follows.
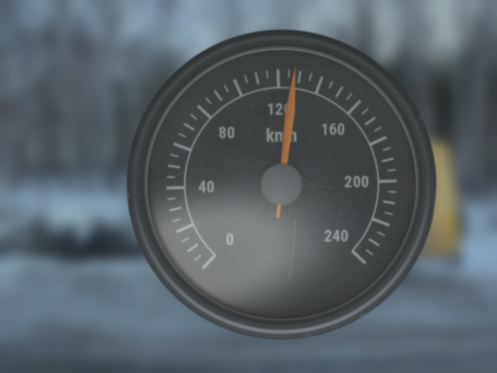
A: 127.5 km/h
